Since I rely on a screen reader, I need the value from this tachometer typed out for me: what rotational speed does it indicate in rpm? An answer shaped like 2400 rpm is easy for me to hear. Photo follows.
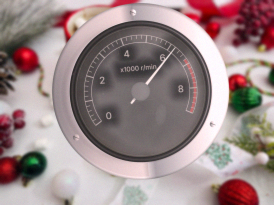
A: 6200 rpm
